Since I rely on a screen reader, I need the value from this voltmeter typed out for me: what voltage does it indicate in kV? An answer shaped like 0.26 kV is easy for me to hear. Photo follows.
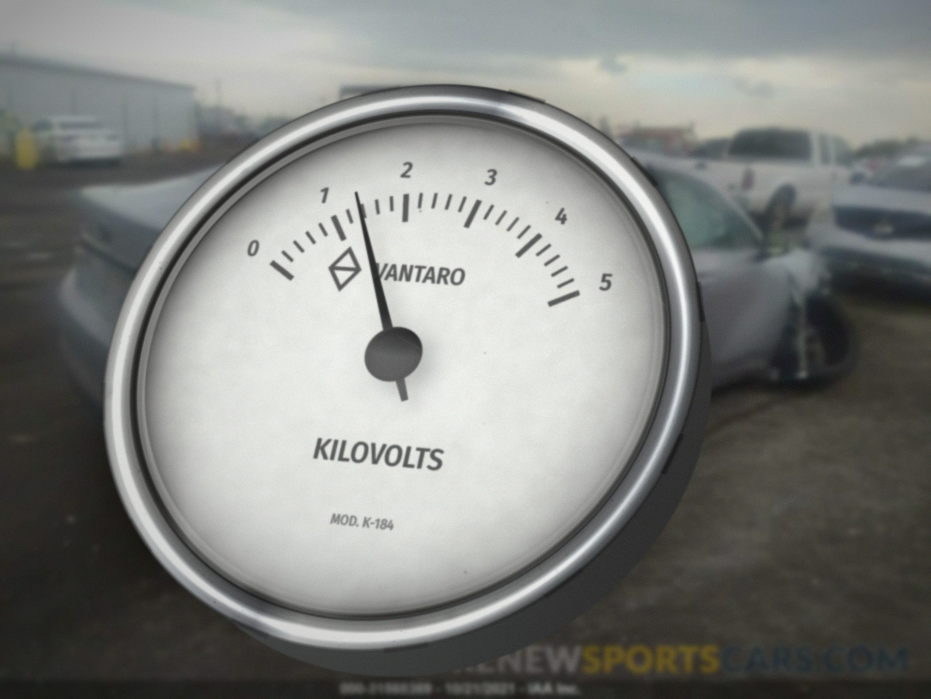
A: 1.4 kV
